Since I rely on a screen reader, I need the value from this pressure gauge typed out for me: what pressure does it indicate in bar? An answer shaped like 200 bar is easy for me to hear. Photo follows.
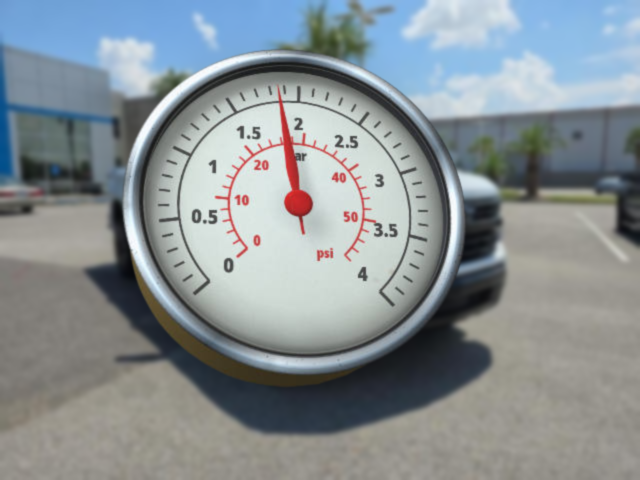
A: 1.85 bar
